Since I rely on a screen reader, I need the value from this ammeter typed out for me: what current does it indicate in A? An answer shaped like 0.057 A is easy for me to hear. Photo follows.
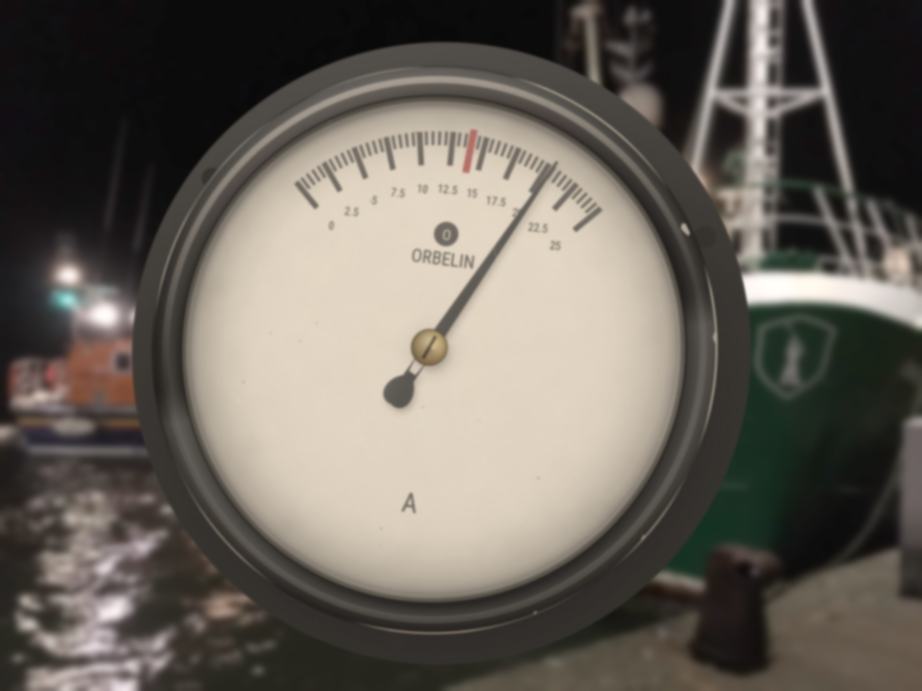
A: 20.5 A
